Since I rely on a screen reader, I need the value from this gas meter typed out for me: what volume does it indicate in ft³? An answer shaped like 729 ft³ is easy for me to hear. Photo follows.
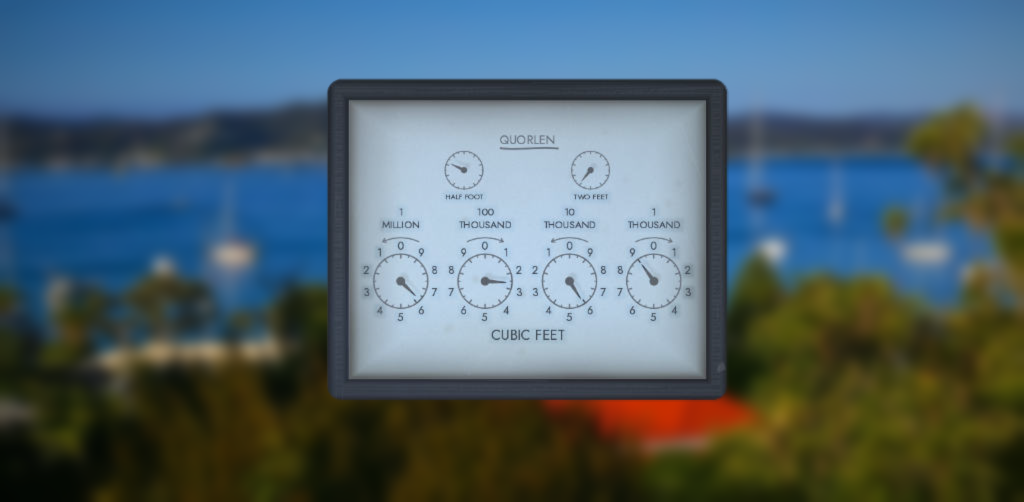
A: 625900 ft³
